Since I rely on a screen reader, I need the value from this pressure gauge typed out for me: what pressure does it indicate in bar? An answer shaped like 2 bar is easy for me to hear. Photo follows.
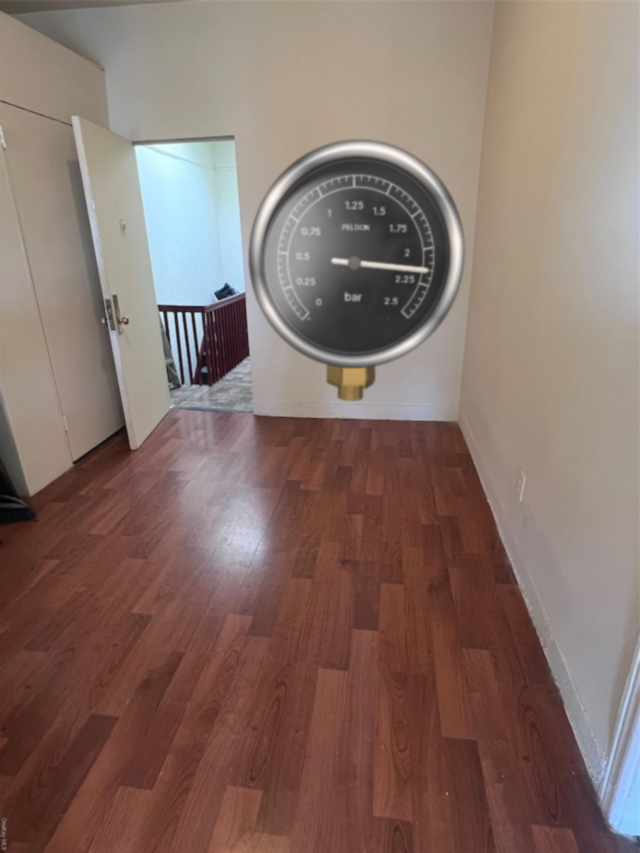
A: 2.15 bar
